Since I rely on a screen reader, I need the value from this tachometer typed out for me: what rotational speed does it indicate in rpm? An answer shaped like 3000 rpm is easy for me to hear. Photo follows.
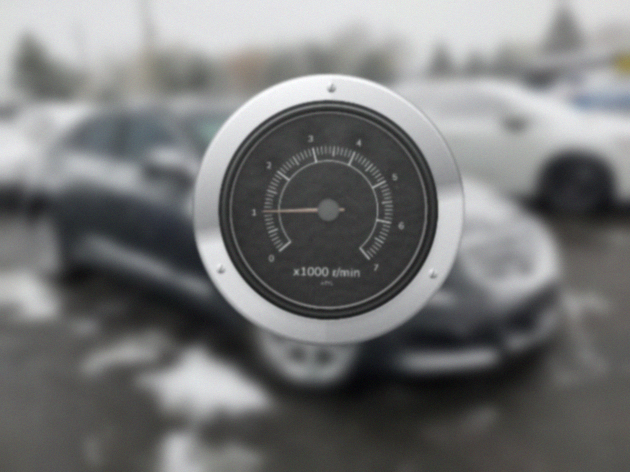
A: 1000 rpm
